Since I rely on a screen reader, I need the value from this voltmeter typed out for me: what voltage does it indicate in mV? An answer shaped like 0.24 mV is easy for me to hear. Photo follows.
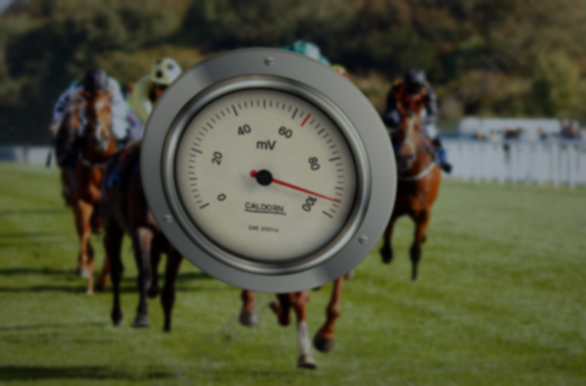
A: 94 mV
